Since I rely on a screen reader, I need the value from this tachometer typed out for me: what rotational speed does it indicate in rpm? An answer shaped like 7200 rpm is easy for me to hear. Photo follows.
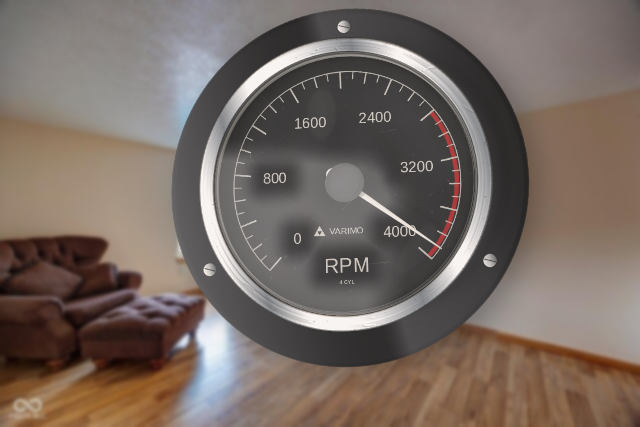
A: 3900 rpm
